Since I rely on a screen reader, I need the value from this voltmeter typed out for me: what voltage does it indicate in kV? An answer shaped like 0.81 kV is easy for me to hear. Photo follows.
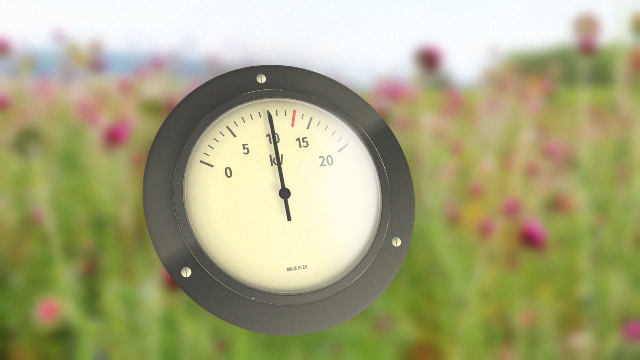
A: 10 kV
